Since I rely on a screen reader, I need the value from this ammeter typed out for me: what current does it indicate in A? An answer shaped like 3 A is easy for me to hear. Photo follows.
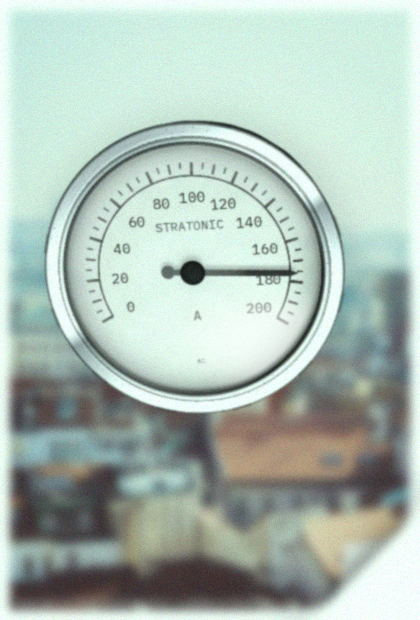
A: 175 A
